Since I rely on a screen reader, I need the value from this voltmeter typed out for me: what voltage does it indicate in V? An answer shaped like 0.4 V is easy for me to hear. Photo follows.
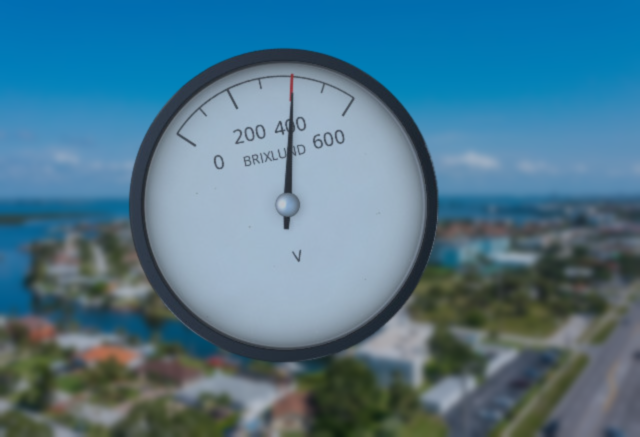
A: 400 V
